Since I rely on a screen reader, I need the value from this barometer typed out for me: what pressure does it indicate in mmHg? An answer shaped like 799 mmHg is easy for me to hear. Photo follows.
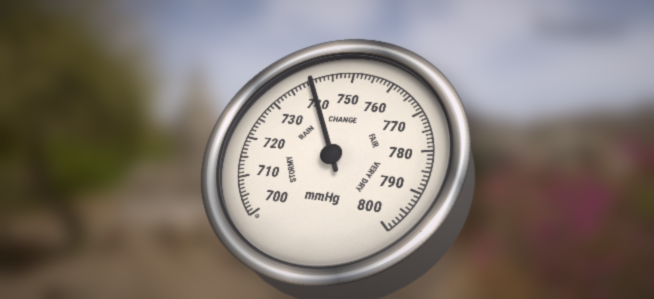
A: 740 mmHg
